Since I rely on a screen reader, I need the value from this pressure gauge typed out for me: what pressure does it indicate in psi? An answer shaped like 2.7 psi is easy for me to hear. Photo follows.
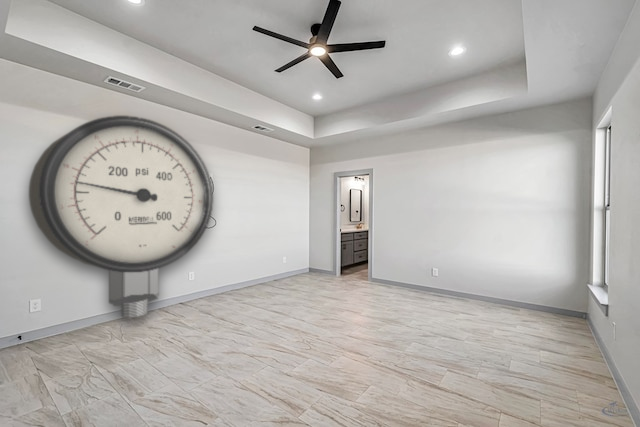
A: 120 psi
